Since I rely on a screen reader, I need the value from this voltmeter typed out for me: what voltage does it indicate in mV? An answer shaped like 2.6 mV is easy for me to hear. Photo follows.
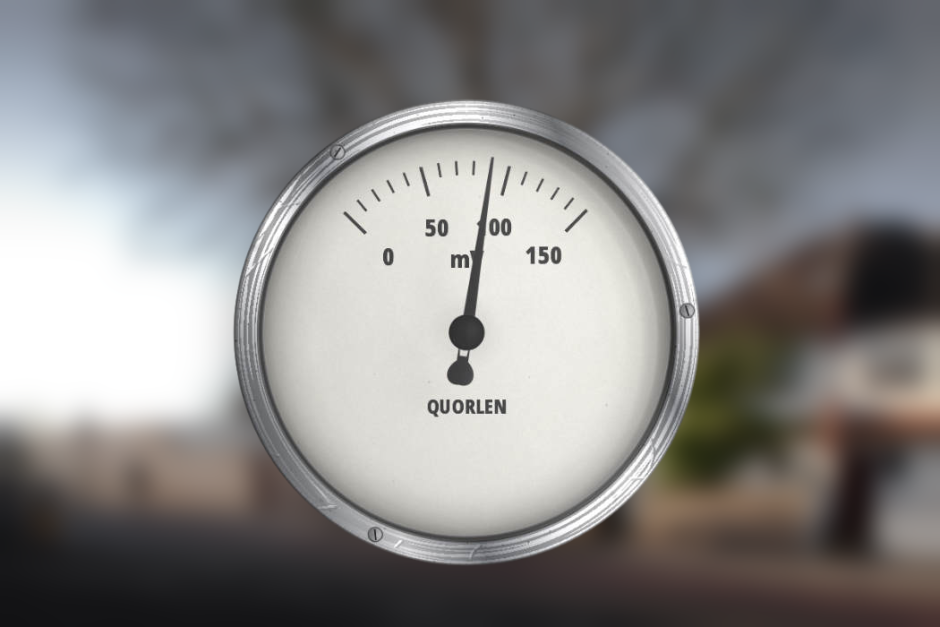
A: 90 mV
